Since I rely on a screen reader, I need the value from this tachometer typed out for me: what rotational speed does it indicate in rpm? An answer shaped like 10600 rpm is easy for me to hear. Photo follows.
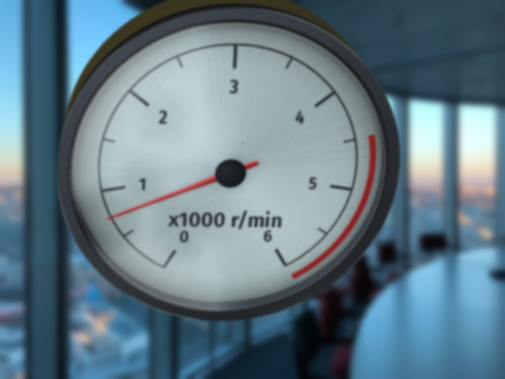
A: 750 rpm
